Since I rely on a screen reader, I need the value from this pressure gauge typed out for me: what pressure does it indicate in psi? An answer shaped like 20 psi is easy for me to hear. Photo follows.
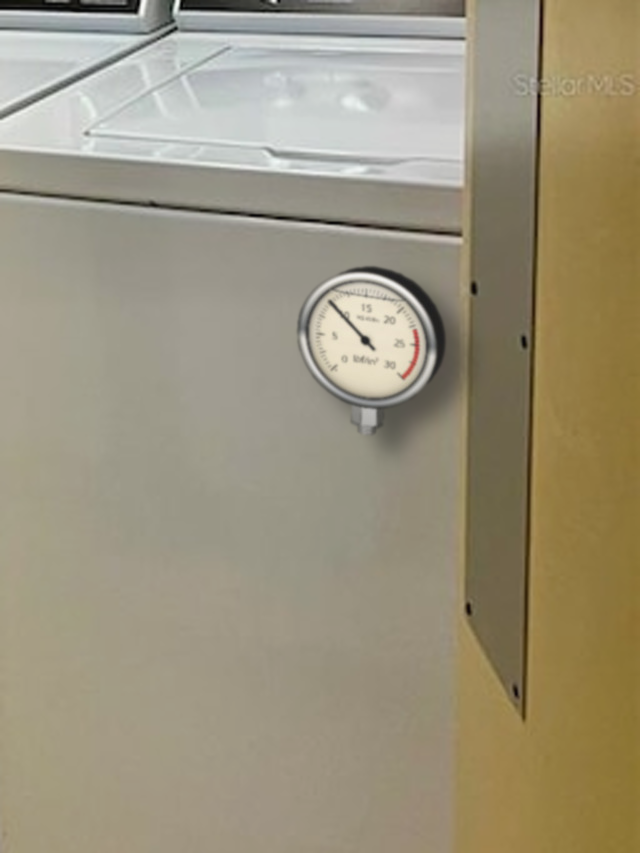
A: 10 psi
